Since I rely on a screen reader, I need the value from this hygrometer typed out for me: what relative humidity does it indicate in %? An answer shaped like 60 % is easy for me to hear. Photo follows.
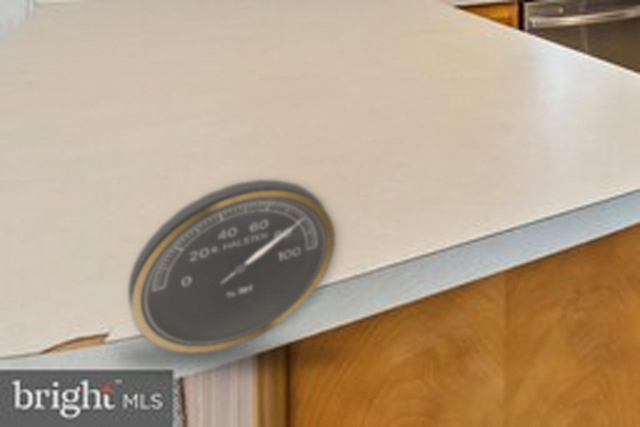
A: 80 %
